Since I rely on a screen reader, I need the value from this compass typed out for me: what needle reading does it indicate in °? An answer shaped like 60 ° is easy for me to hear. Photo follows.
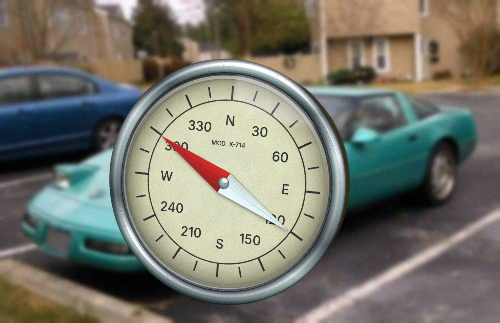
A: 300 °
